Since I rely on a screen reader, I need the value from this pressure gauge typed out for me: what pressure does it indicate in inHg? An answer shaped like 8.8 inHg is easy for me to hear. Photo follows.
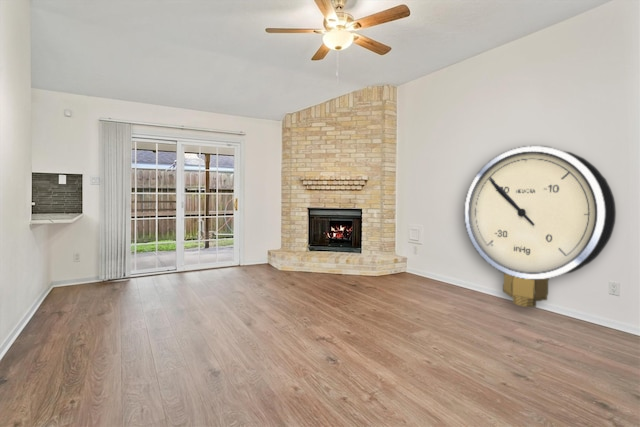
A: -20 inHg
